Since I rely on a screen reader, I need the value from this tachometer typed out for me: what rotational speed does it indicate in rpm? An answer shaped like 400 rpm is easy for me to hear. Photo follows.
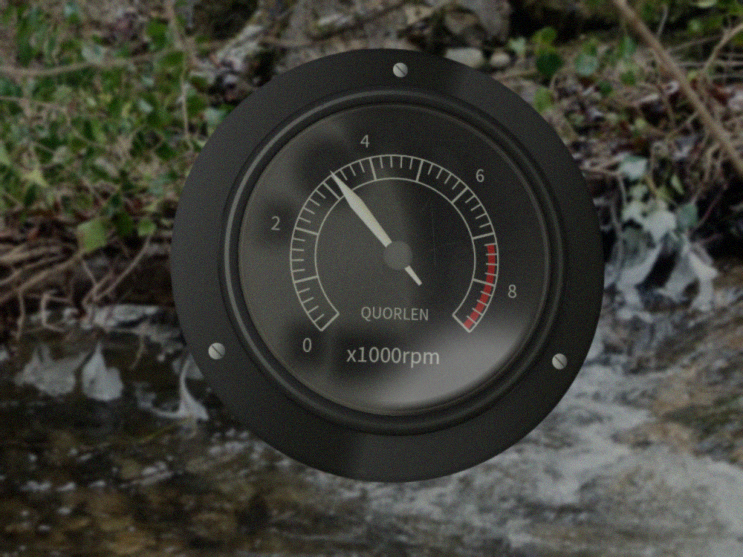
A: 3200 rpm
